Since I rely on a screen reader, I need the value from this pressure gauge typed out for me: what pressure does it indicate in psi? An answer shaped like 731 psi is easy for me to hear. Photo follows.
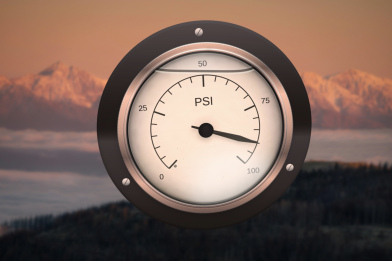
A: 90 psi
